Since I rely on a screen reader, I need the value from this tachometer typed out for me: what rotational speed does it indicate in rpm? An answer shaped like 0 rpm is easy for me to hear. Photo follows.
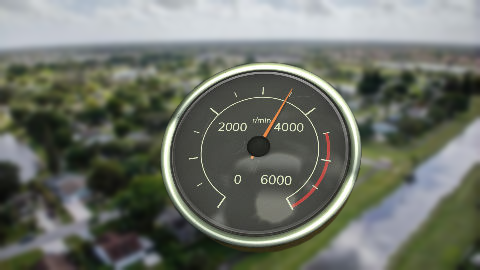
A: 3500 rpm
